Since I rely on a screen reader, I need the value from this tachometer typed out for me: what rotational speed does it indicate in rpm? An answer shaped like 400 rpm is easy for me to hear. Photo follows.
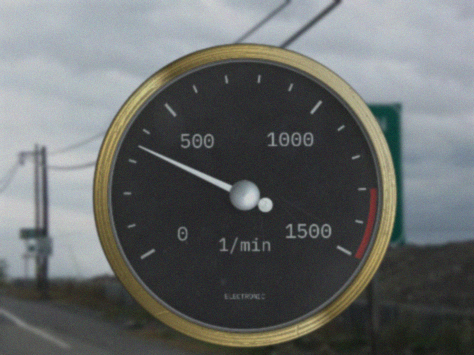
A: 350 rpm
